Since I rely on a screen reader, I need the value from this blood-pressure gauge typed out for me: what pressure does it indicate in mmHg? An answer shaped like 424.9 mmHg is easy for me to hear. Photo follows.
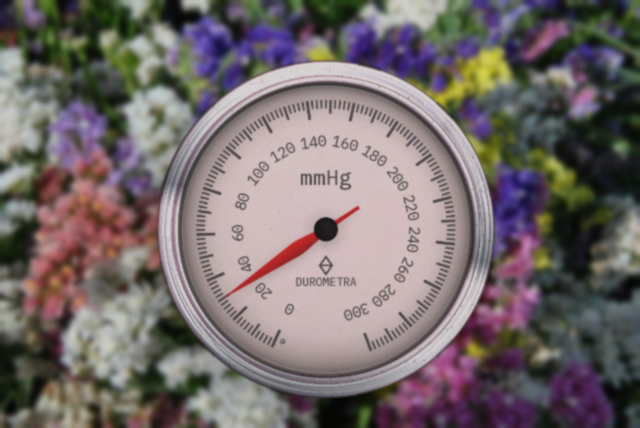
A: 30 mmHg
